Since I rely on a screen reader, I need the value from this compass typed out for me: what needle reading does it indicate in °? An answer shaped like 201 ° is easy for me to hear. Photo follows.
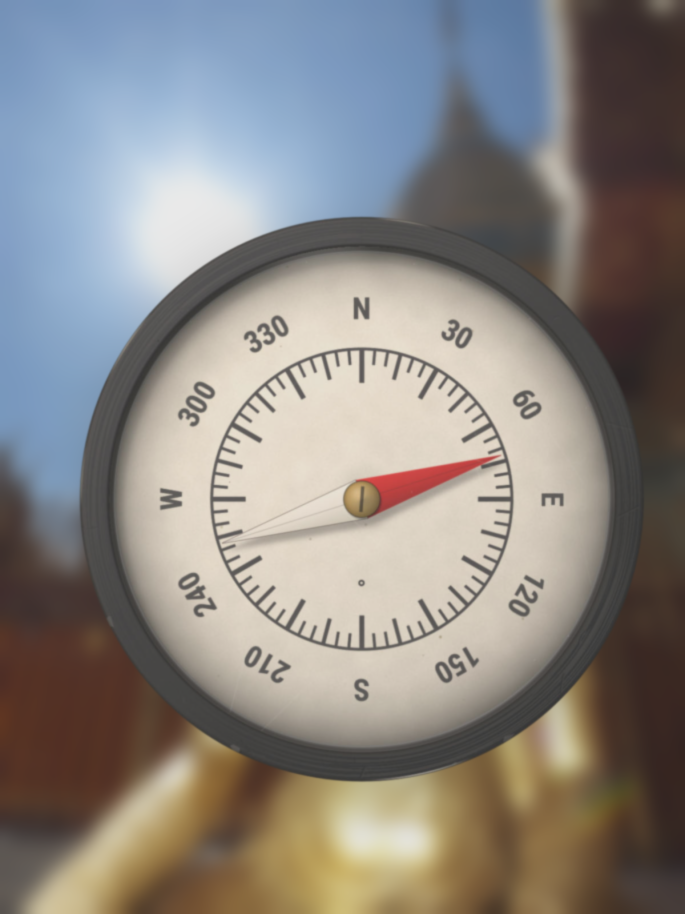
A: 72.5 °
